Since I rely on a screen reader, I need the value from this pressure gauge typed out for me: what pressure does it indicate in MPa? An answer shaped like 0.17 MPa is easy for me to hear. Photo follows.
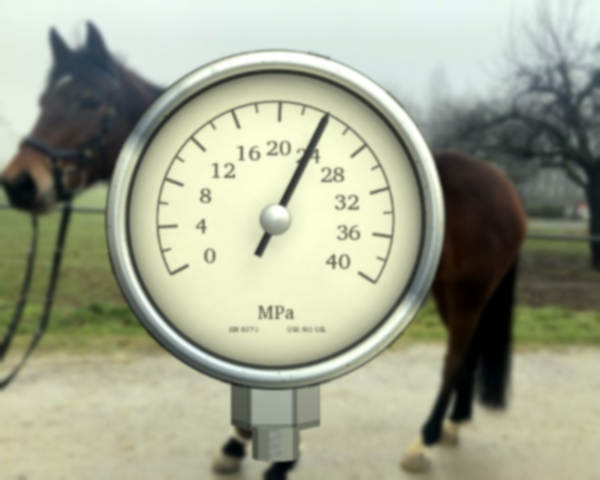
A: 24 MPa
